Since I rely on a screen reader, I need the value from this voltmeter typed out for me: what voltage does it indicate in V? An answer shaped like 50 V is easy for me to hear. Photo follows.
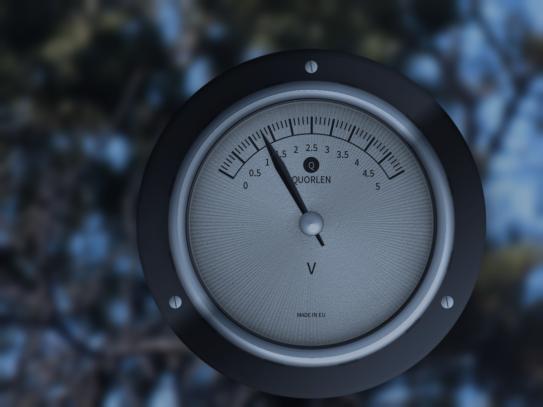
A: 1.3 V
